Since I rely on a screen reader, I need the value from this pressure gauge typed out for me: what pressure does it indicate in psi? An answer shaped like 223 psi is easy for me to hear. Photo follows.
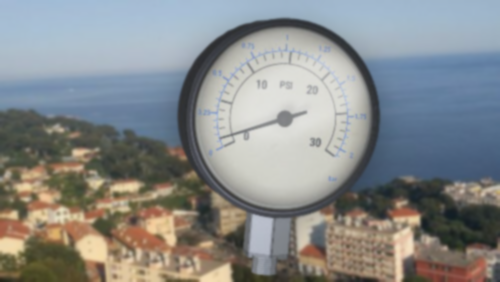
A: 1 psi
